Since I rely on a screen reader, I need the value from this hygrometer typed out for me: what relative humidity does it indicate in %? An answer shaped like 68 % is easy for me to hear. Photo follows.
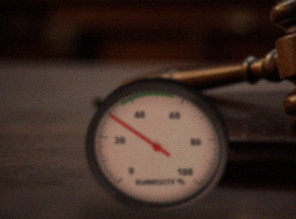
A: 30 %
